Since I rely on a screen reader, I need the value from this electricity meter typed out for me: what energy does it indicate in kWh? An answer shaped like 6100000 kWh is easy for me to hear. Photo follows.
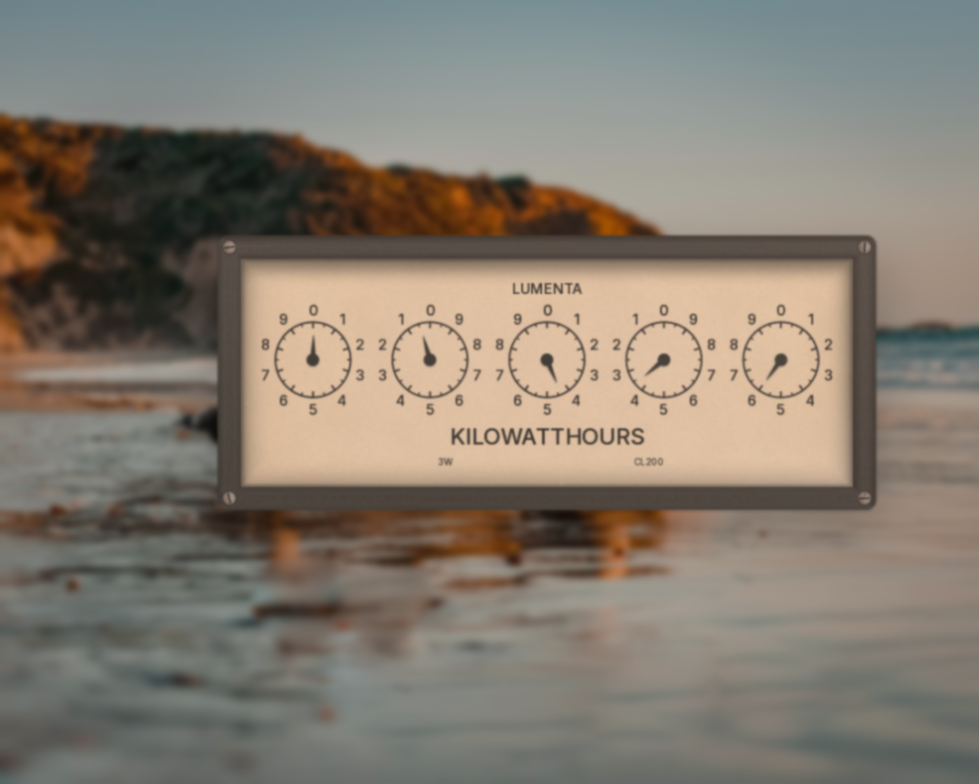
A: 436 kWh
